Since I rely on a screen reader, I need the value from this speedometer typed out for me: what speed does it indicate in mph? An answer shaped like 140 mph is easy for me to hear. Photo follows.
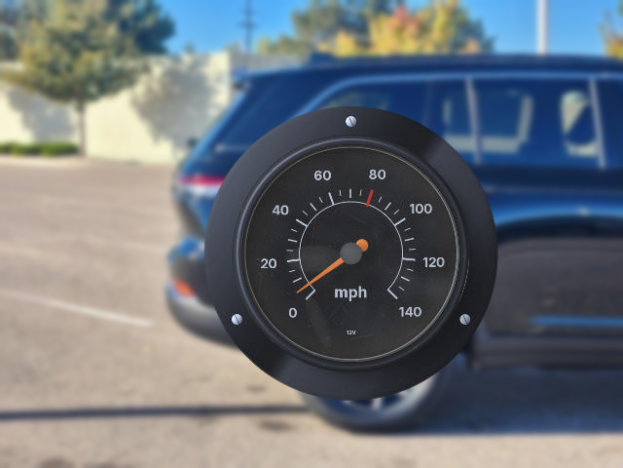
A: 5 mph
